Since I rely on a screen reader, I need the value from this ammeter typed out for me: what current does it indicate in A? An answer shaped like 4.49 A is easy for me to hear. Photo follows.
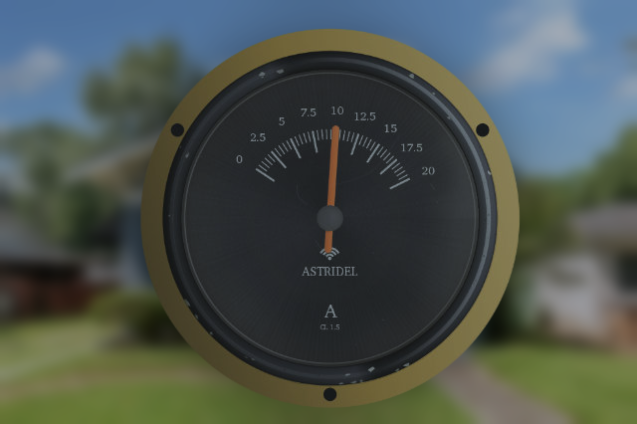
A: 10 A
